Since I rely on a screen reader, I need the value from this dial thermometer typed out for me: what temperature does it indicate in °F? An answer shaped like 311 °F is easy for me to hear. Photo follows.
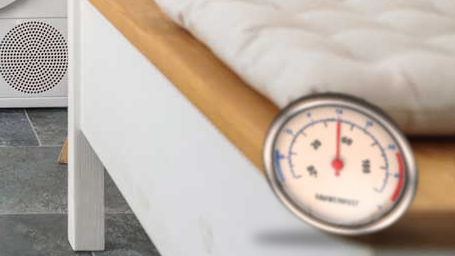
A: 50 °F
